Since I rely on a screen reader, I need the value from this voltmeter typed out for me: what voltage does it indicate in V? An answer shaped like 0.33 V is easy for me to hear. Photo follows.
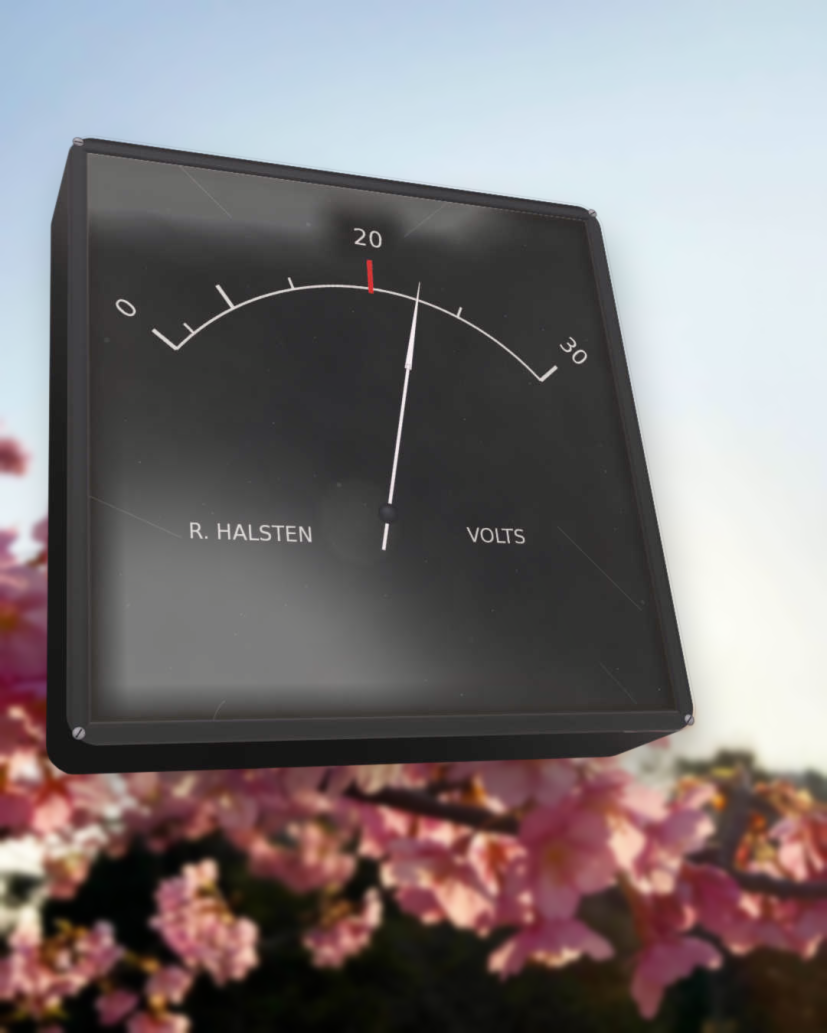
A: 22.5 V
